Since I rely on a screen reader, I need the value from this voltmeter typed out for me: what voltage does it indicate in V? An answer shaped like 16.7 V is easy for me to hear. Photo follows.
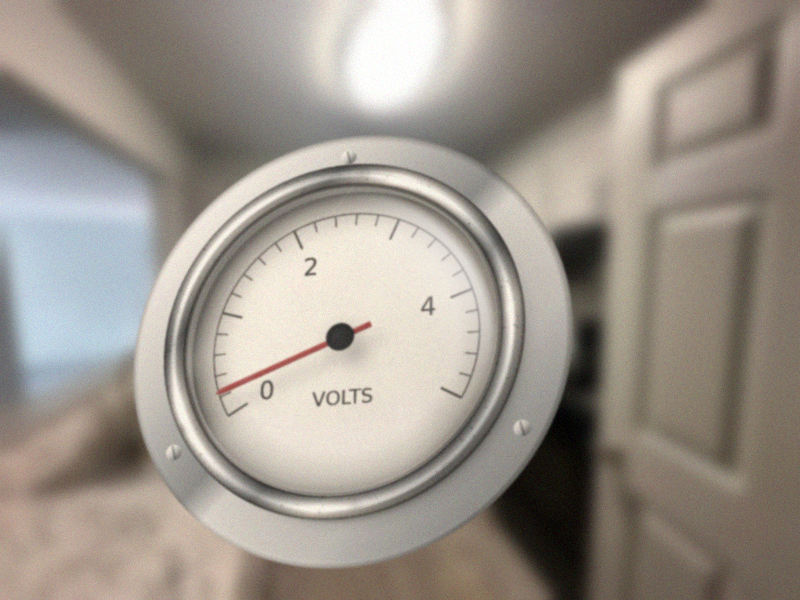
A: 0.2 V
